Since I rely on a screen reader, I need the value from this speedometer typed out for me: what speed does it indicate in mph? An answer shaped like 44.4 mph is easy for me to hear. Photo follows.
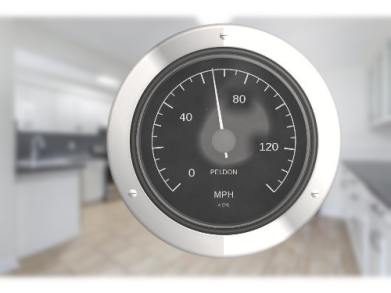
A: 65 mph
